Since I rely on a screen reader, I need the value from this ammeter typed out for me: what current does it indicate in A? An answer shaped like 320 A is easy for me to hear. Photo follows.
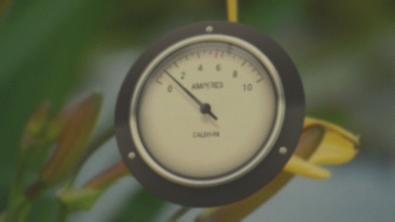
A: 1 A
